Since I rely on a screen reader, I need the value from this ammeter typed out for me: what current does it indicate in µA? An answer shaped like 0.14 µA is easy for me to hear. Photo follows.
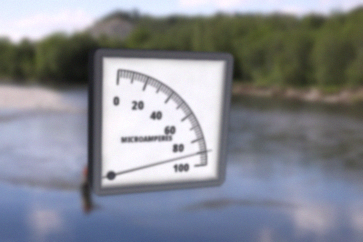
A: 90 µA
